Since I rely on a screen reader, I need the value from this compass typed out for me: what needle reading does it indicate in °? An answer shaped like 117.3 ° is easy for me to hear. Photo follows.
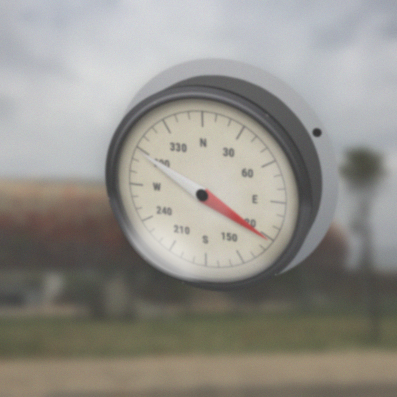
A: 120 °
